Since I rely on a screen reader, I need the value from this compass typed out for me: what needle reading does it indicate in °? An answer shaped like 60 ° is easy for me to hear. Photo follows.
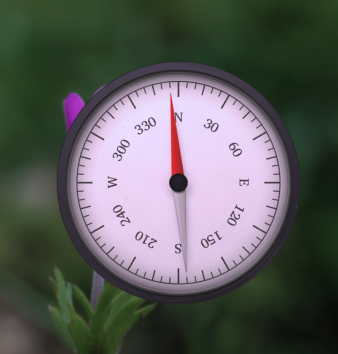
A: 355 °
